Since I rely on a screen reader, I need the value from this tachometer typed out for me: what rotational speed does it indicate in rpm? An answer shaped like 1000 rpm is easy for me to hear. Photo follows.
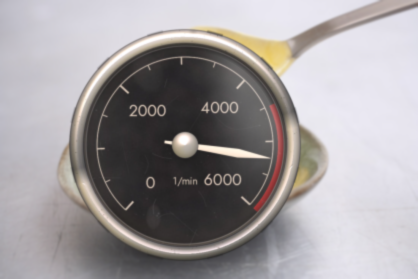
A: 5250 rpm
